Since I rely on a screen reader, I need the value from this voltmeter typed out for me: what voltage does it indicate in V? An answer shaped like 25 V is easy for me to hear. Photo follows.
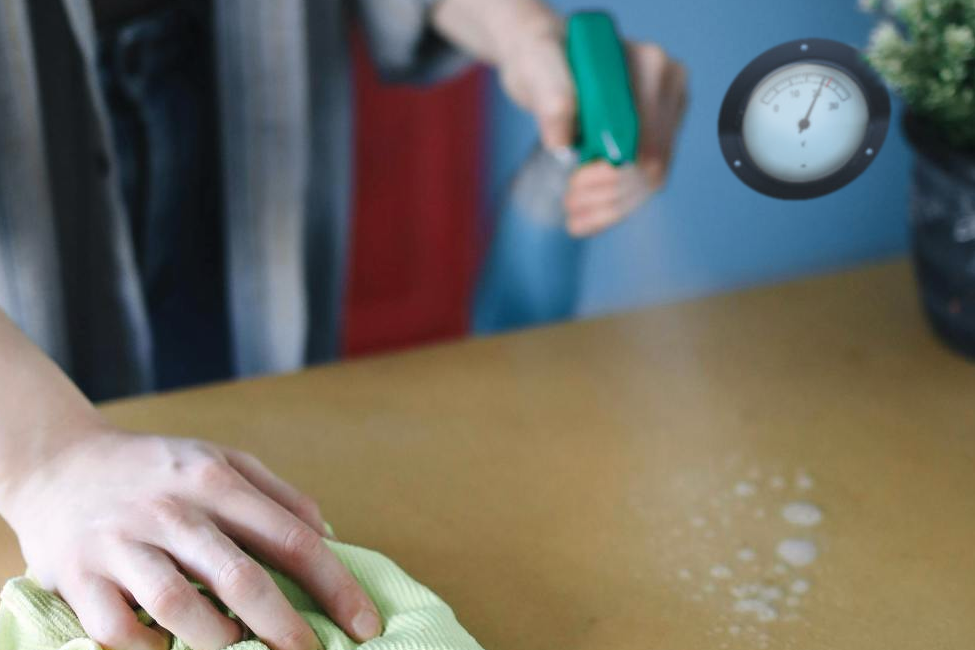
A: 20 V
